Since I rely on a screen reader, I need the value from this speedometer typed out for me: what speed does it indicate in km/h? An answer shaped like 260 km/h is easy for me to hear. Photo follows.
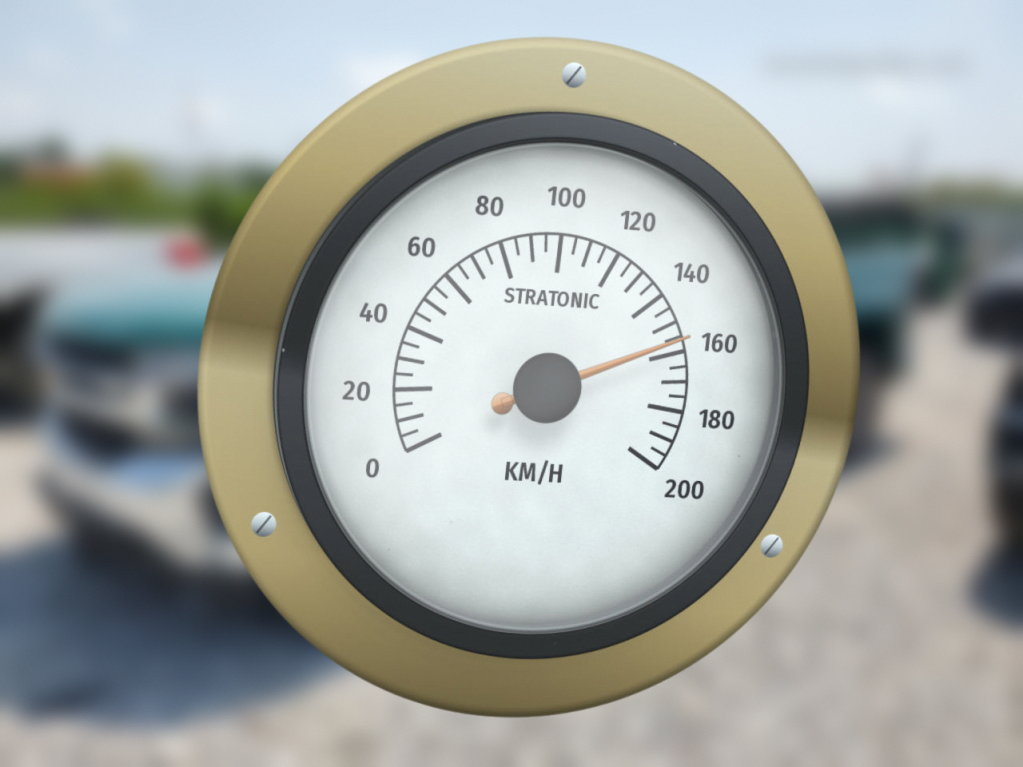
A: 155 km/h
